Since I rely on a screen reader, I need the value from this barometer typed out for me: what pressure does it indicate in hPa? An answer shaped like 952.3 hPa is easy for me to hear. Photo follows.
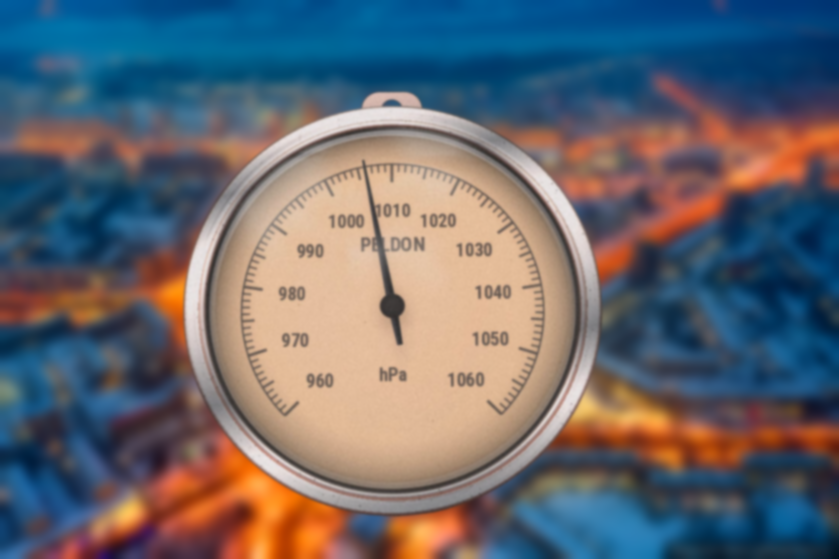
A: 1006 hPa
